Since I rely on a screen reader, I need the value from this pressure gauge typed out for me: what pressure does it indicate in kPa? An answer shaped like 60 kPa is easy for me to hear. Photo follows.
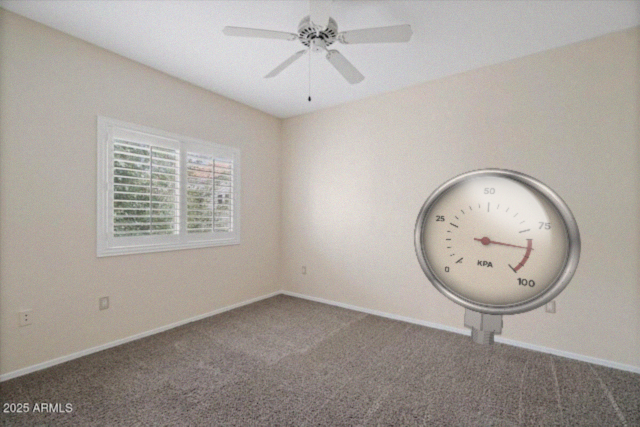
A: 85 kPa
